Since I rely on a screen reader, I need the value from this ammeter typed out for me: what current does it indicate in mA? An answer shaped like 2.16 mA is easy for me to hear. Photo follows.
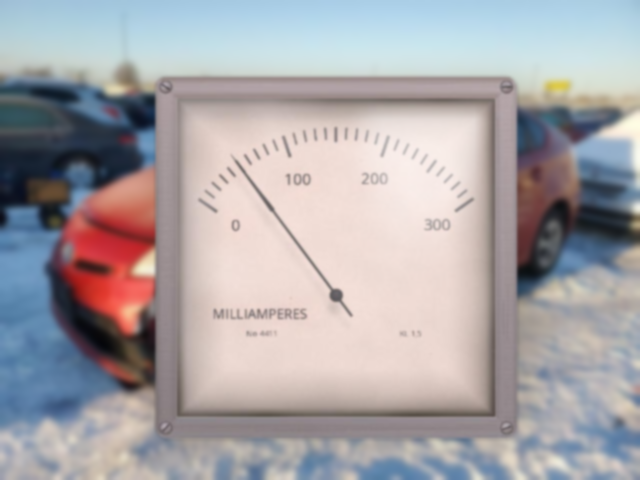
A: 50 mA
